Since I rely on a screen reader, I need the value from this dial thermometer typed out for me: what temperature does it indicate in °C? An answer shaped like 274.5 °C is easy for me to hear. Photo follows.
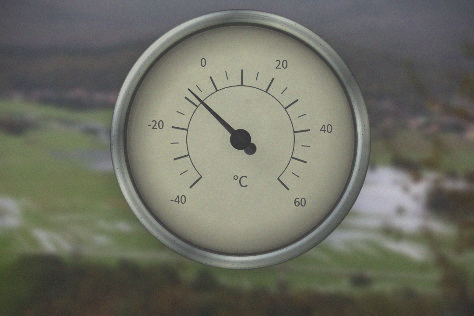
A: -7.5 °C
